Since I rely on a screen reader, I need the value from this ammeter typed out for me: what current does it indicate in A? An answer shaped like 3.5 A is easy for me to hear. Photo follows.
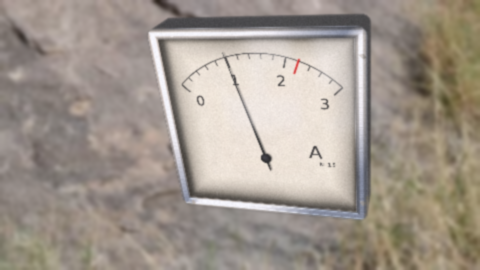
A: 1 A
